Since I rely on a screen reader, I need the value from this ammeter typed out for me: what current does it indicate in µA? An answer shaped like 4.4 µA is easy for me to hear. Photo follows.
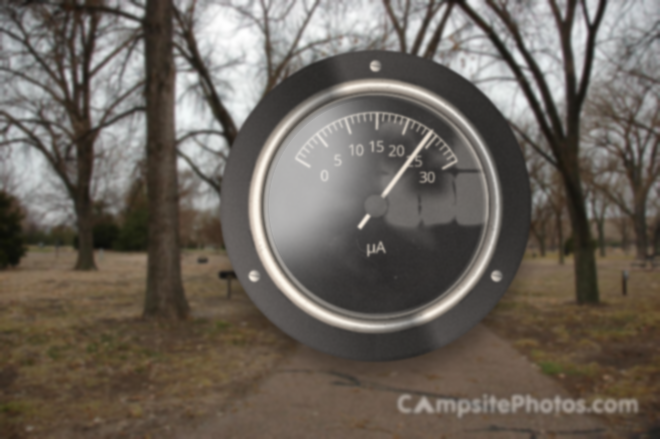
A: 24 µA
